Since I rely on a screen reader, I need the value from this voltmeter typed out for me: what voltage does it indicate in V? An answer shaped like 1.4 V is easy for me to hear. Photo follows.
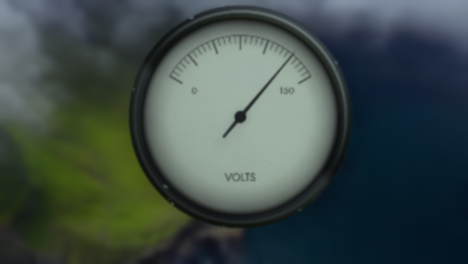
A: 125 V
